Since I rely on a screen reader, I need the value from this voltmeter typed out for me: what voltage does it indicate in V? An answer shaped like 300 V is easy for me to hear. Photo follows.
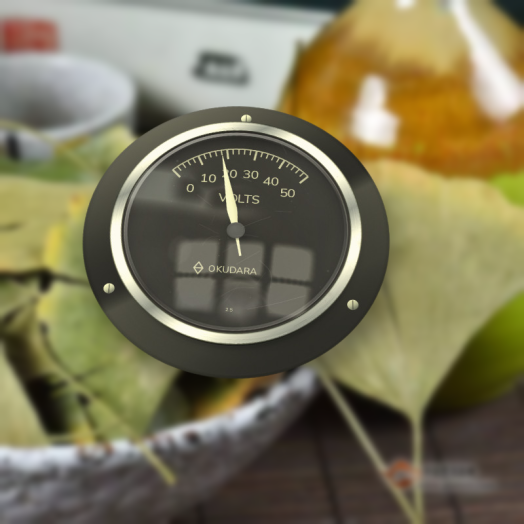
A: 18 V
